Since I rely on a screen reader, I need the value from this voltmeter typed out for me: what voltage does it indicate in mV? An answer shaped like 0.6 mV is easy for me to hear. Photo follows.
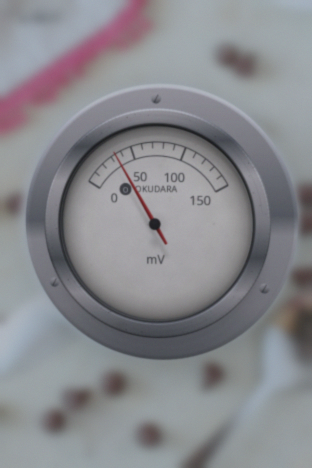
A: 35 mV
